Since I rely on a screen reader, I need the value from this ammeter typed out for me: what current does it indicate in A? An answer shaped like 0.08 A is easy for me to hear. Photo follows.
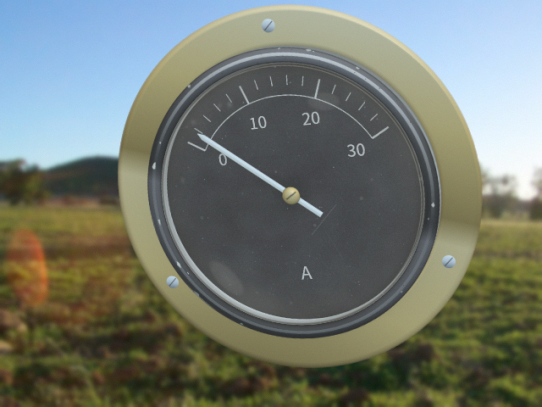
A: 2 A
